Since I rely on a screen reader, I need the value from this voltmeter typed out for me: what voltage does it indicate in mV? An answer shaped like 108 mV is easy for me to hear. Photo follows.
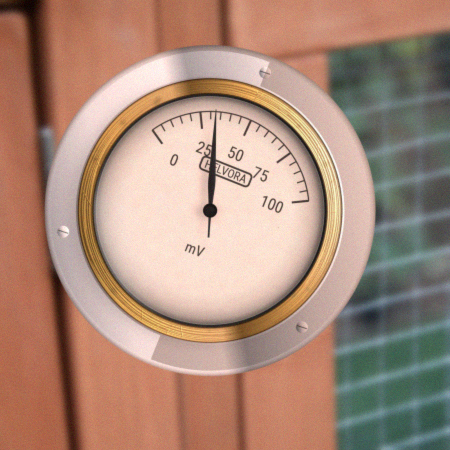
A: 32.5 mV
